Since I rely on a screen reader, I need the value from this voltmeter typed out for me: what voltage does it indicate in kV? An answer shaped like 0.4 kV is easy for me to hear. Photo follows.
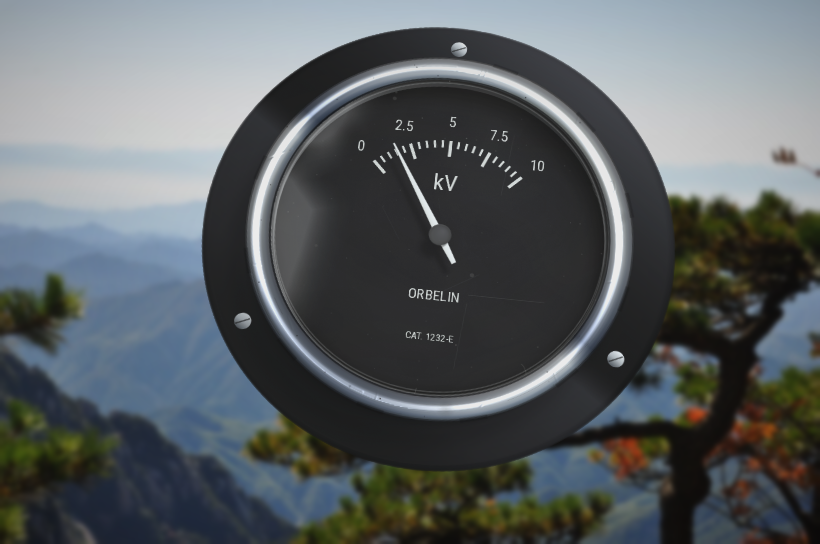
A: 1.5 kV
